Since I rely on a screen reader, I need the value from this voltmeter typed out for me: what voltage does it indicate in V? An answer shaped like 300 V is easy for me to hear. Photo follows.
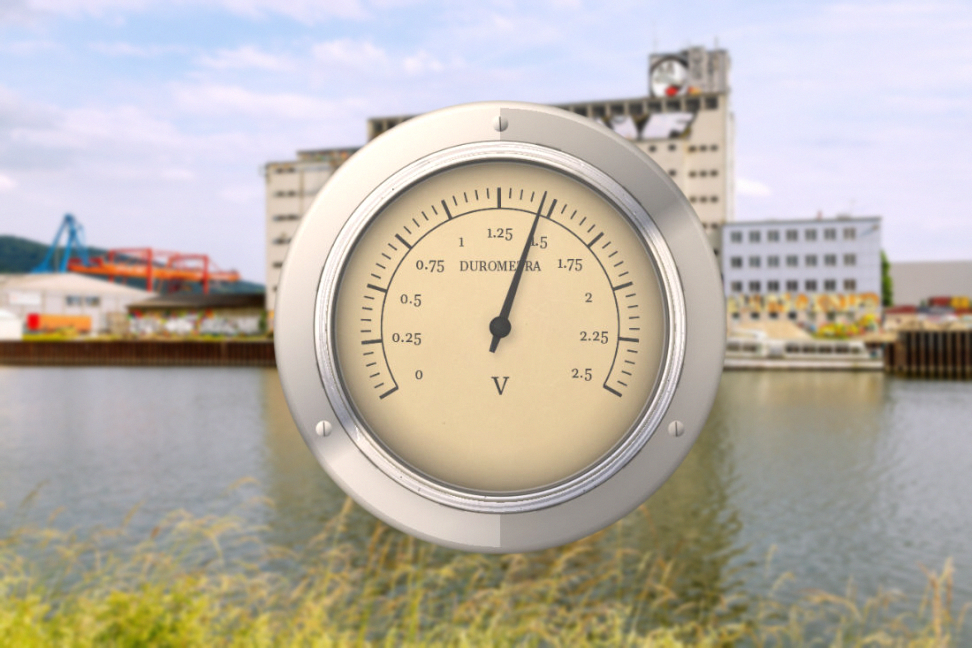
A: 1.45 V
